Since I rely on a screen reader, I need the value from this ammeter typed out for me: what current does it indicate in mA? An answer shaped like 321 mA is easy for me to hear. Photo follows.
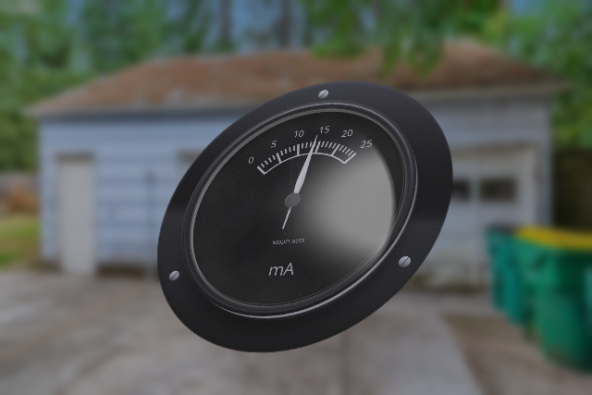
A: 15 mA
